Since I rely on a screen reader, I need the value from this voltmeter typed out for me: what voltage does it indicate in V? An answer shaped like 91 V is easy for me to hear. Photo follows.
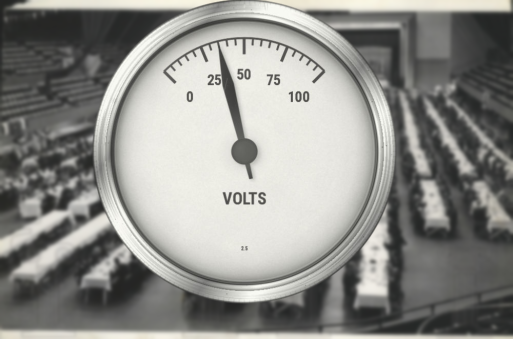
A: 35 V
